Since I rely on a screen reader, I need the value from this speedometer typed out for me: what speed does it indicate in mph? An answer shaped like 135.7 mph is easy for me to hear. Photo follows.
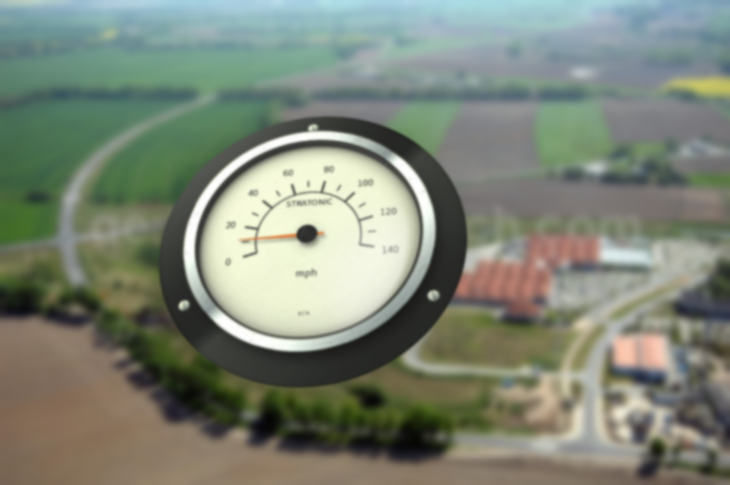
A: 10 mph
